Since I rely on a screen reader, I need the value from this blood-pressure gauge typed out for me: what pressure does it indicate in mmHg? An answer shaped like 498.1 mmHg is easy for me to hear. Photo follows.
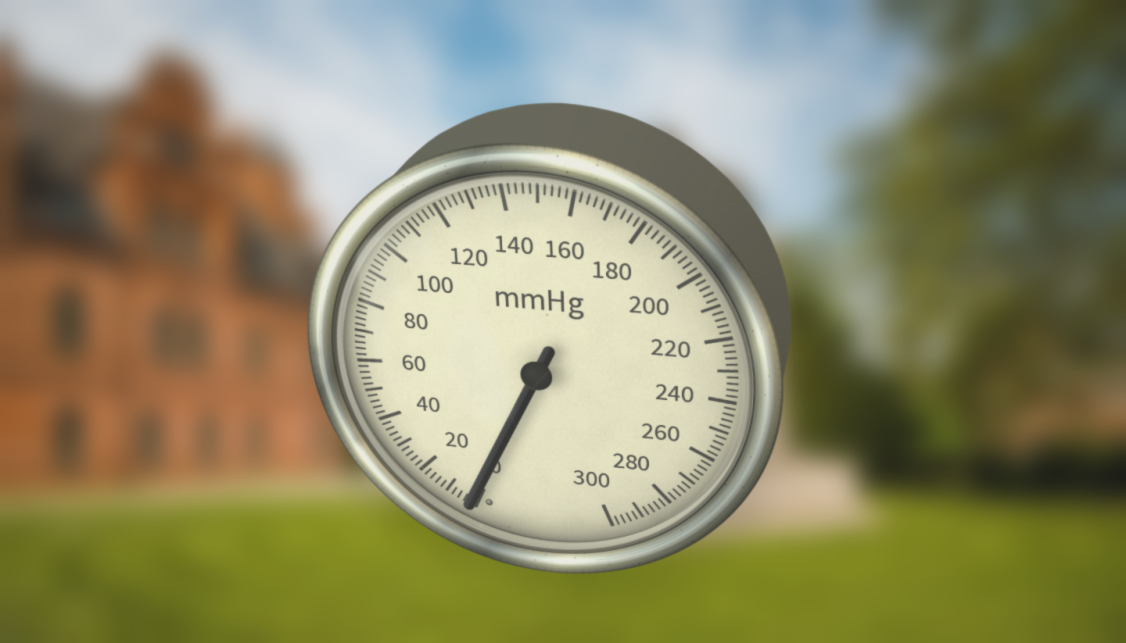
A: 2 mmHg
